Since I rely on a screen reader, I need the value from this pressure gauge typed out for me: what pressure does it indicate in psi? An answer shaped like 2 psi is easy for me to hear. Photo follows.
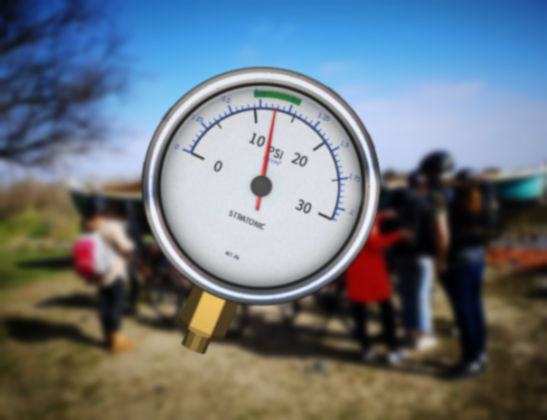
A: 12.5 psi
